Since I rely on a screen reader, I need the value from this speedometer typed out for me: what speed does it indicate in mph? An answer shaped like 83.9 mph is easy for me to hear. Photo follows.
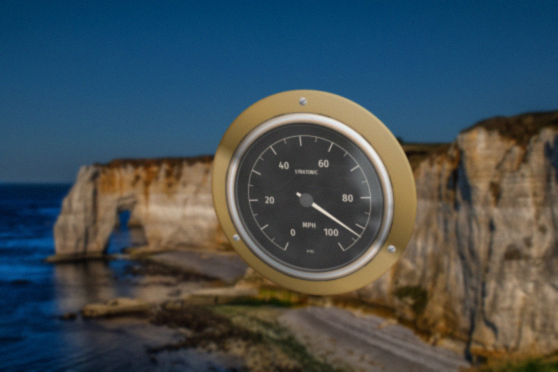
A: 92.5 mph
